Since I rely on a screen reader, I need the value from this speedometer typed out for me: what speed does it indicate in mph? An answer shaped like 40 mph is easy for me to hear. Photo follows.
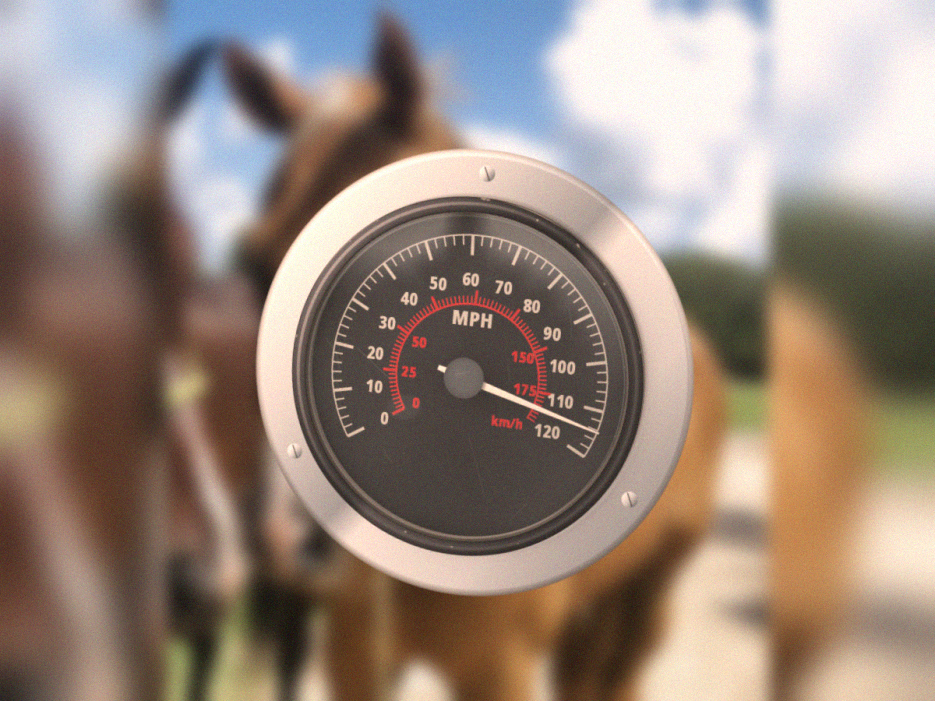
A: 114 mph
